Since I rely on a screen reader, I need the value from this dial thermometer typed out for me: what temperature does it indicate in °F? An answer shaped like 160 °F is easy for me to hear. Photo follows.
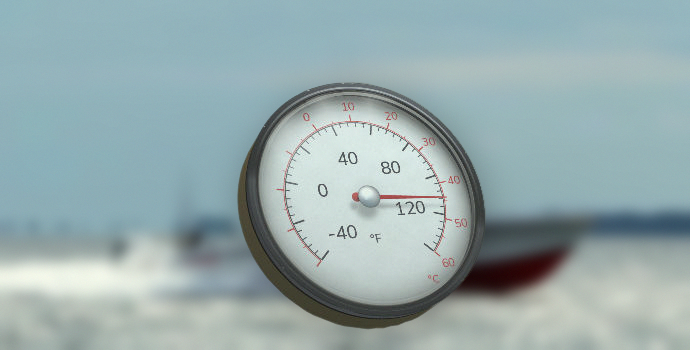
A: 112 °F
